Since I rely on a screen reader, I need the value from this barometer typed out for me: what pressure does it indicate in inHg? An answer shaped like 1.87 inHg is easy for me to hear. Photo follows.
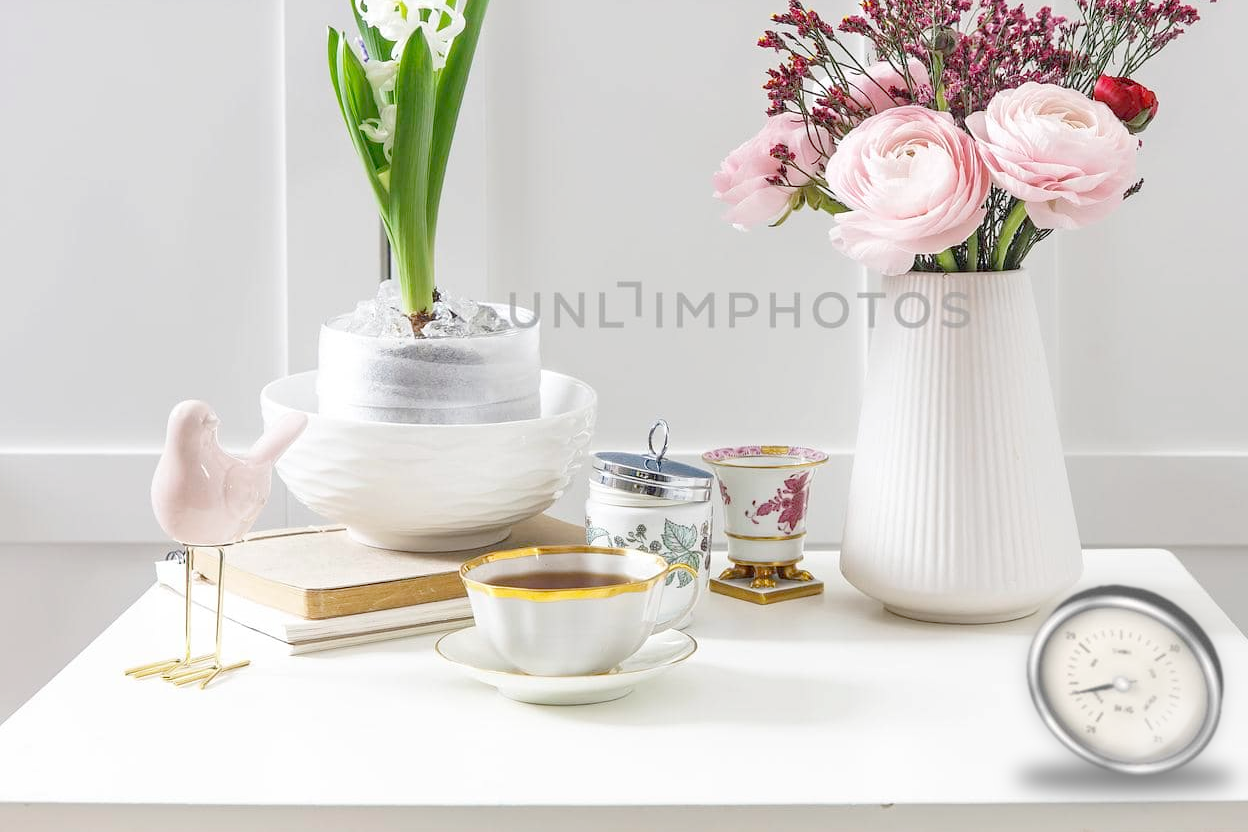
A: 28.4 inHg
